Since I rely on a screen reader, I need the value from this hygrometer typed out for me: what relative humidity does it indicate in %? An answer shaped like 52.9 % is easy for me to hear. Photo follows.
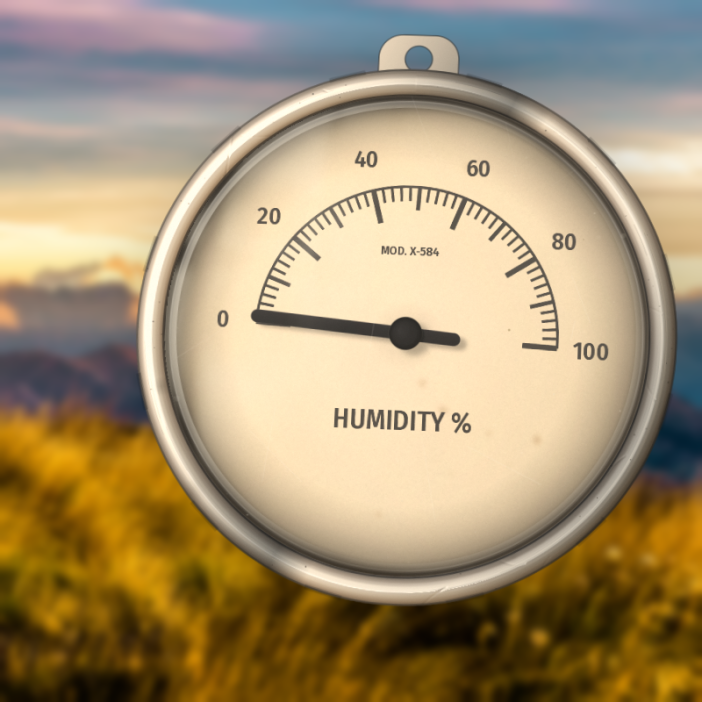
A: 1 %
